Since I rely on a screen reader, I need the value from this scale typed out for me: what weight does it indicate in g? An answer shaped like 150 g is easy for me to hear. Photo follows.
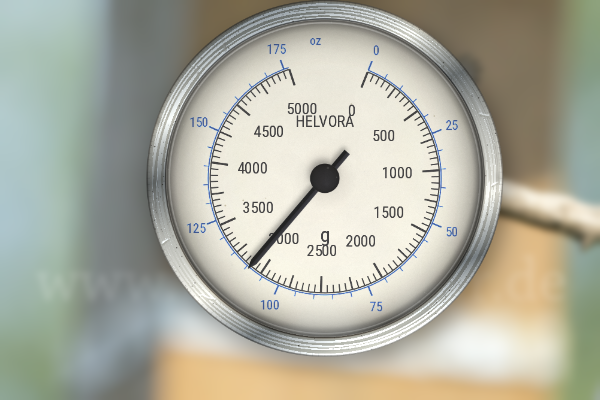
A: 3100 g
